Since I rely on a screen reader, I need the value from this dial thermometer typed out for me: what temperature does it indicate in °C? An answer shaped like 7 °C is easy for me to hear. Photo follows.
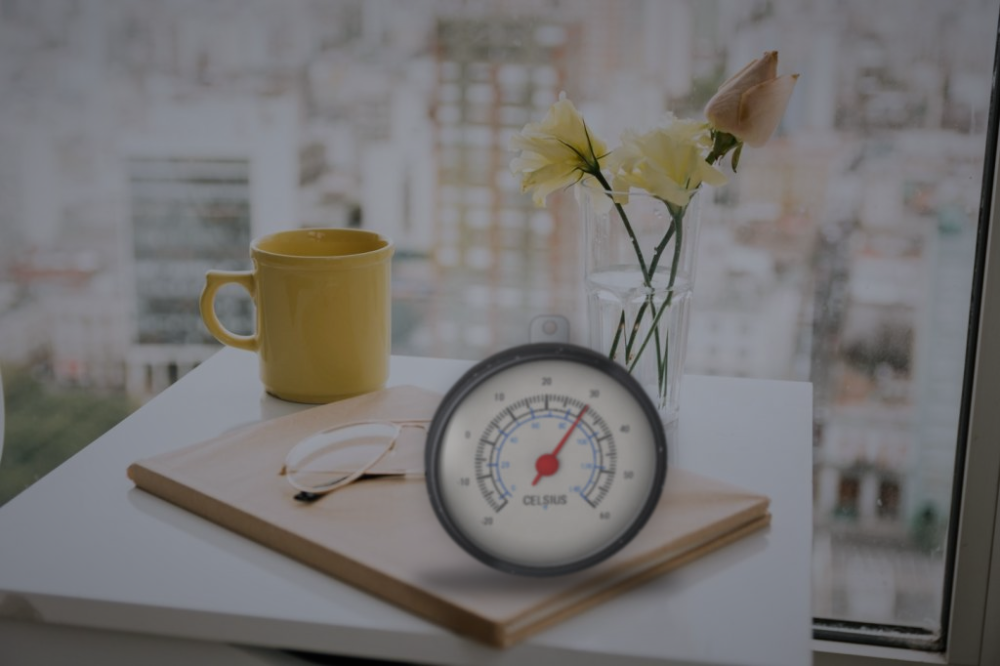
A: 30 °C
